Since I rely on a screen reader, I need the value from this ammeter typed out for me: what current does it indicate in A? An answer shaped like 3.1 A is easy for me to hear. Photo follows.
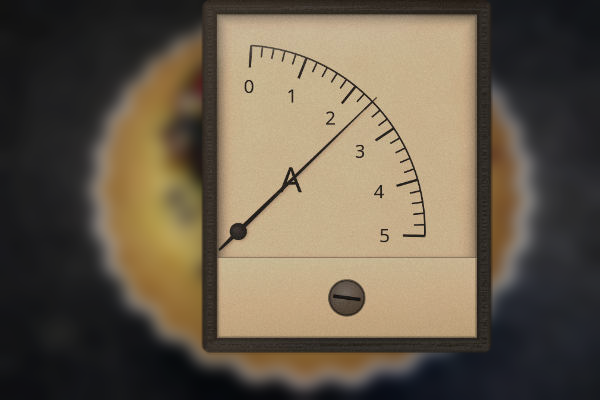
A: 2.4 A
